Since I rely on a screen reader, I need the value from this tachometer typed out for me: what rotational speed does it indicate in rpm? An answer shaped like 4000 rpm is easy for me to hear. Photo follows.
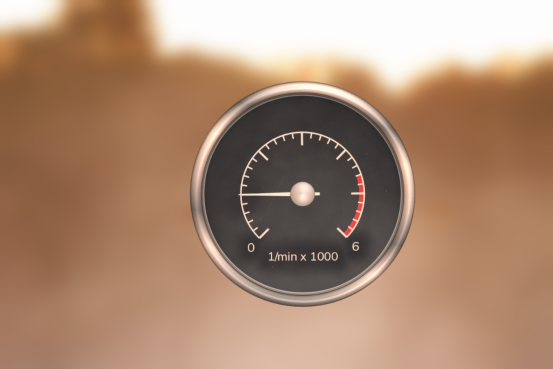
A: 1000 rpm
